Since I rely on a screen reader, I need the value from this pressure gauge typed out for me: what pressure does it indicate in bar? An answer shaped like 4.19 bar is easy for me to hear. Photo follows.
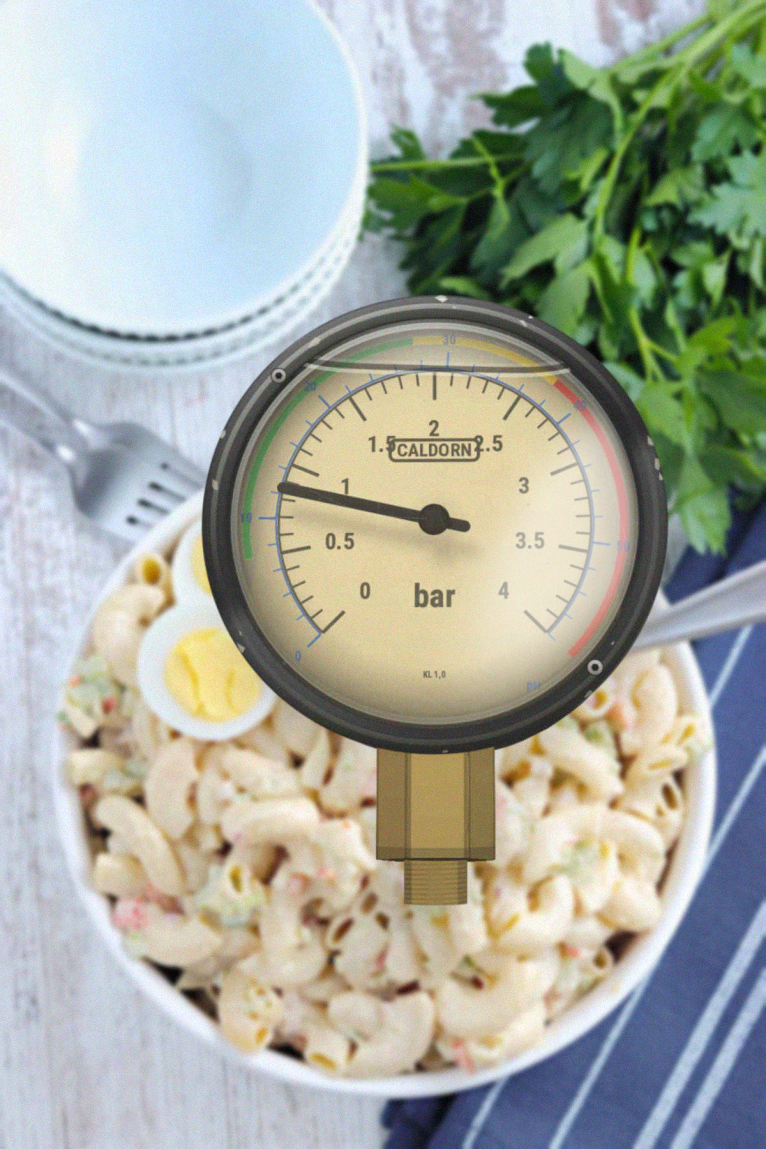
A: 0.85 bar
